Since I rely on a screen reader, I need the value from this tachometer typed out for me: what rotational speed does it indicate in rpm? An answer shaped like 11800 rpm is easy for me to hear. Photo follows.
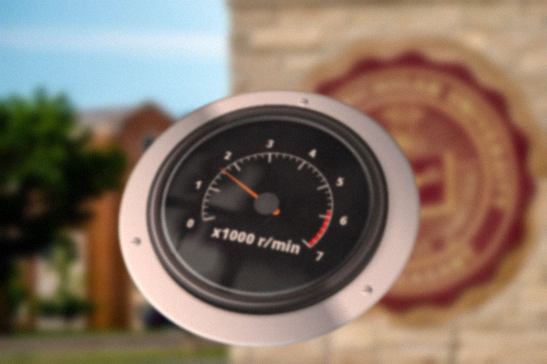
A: 1600 rpm
